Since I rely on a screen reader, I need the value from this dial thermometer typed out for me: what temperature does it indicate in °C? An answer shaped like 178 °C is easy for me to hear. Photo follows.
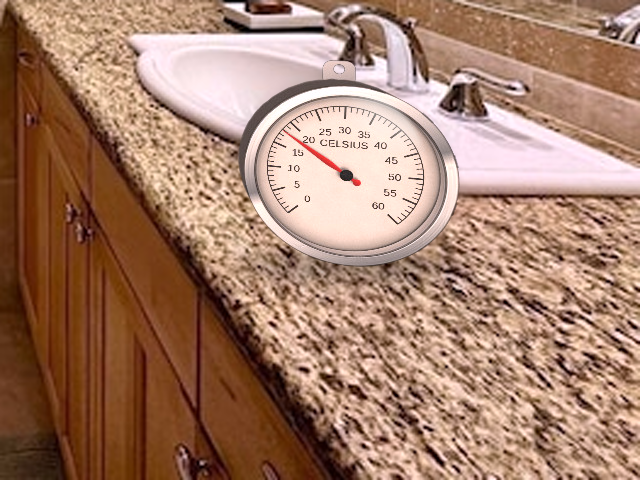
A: 18 °C
